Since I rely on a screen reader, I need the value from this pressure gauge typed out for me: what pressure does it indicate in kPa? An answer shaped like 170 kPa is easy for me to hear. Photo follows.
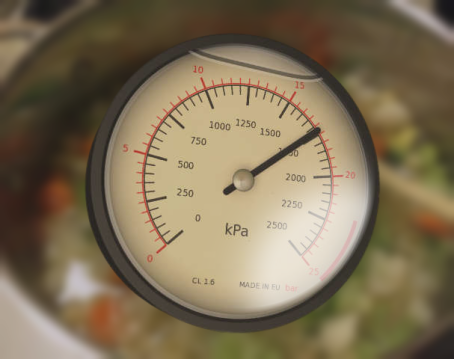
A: 1725 kPa
